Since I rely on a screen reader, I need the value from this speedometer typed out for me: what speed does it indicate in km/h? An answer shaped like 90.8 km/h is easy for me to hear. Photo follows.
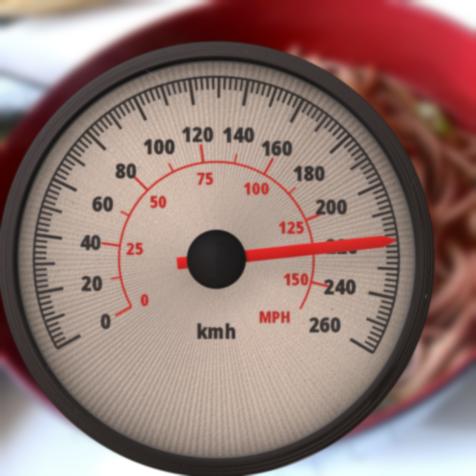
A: 220 km/h
